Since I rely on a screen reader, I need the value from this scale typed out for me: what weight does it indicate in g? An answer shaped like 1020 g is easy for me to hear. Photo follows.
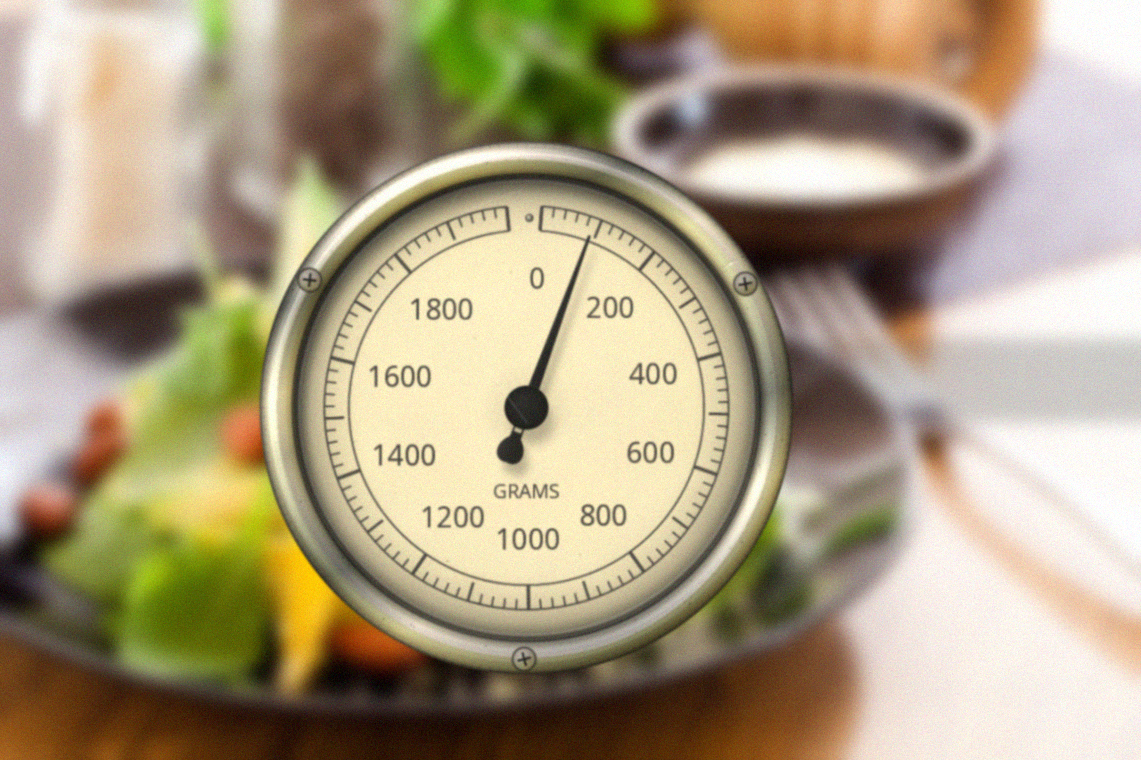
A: 90 g
